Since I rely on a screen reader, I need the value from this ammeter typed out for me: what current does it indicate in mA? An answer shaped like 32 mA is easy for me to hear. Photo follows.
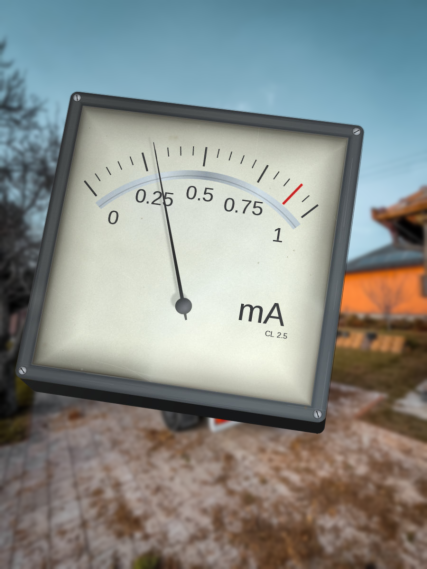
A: 0.3 mA
